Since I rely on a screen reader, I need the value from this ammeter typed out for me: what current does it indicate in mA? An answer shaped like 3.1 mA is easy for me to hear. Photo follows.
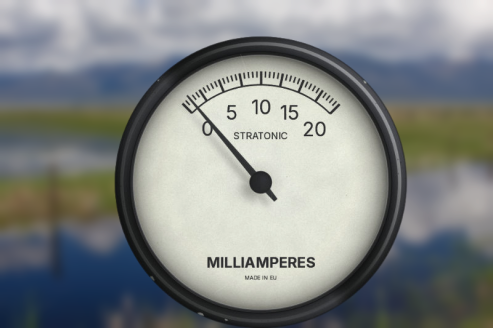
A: 1 mA
